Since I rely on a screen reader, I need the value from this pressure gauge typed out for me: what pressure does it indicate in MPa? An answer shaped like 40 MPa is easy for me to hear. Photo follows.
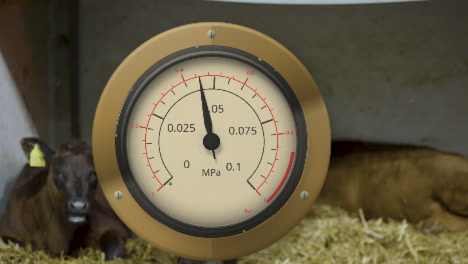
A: 0.045 MPa
